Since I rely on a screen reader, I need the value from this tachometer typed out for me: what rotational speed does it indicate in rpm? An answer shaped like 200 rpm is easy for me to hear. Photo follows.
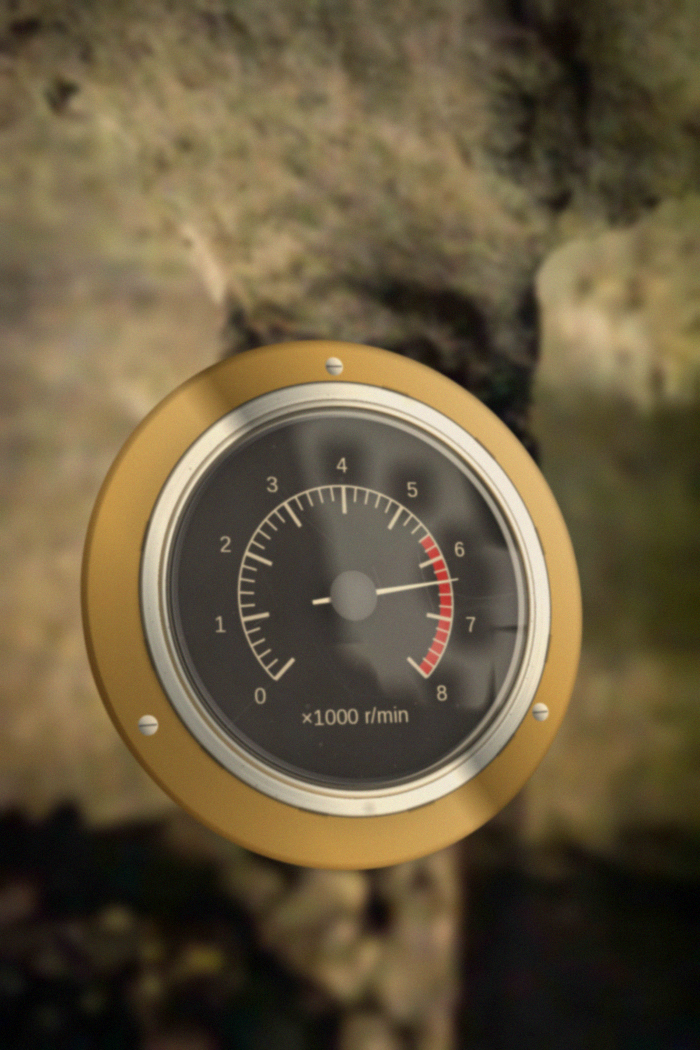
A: 6400 rpm
